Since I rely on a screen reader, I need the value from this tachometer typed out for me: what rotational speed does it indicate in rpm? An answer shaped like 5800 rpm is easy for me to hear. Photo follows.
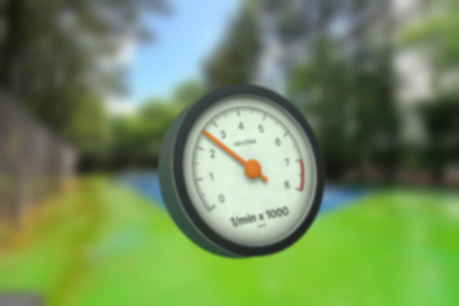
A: 2500 rpm
